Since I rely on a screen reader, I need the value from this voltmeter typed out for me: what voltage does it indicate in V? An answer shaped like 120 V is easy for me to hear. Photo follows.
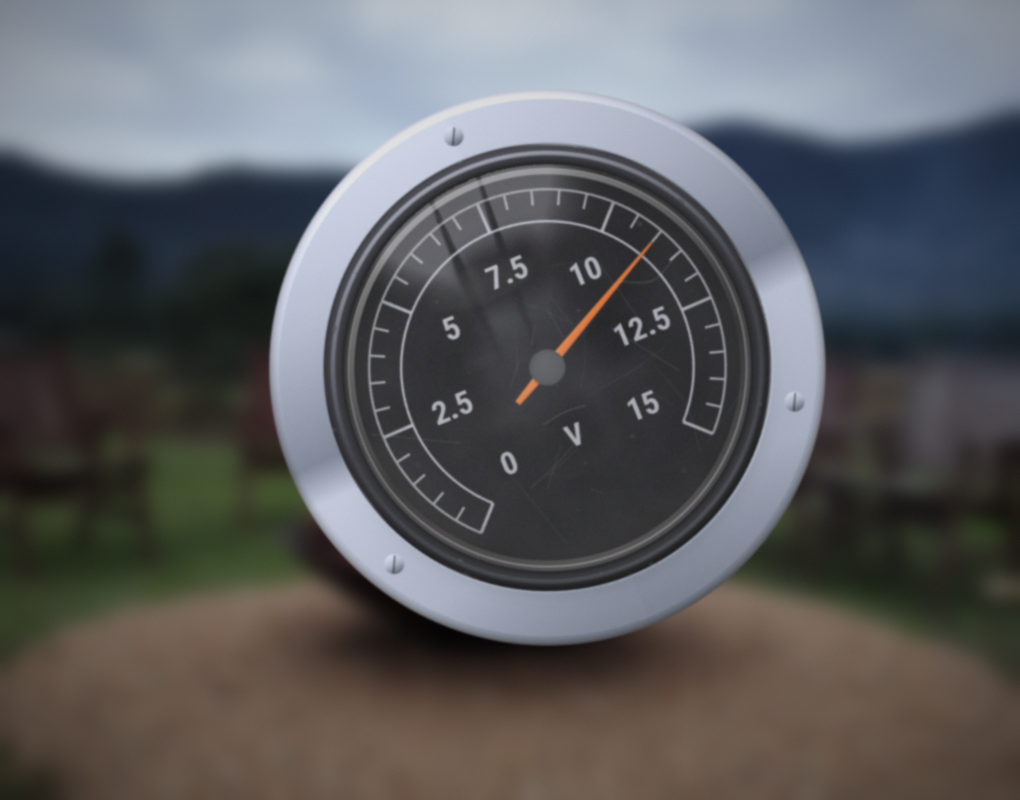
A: 11 V
